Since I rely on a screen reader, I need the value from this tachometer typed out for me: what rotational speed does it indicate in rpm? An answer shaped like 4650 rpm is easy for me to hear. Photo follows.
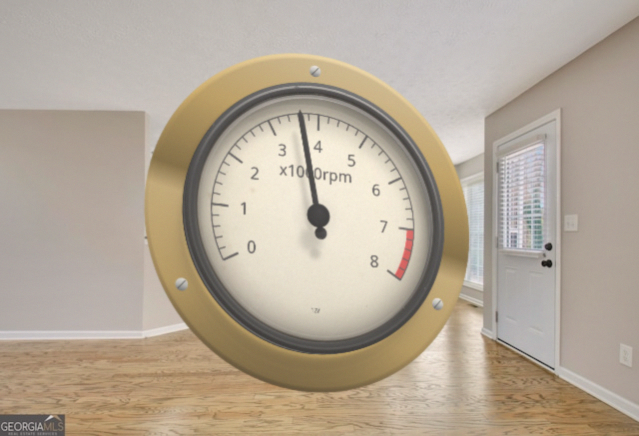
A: 3600 rpm
